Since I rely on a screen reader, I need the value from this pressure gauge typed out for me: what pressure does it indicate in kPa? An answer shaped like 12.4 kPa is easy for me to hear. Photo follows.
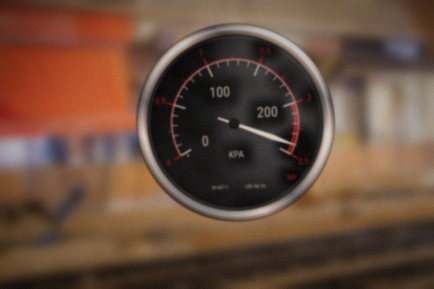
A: 240 kPa
